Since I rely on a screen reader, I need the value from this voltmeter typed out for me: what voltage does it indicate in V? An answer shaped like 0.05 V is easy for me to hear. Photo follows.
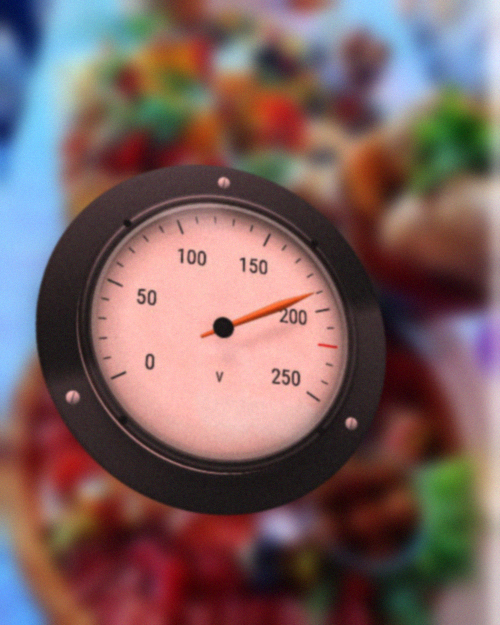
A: 190 V
